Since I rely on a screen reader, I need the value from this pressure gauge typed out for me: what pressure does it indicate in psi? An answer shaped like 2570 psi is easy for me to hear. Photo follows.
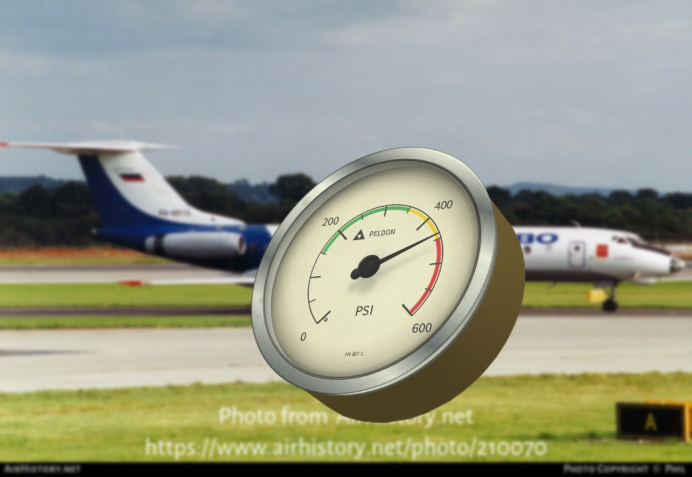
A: 450 psi
